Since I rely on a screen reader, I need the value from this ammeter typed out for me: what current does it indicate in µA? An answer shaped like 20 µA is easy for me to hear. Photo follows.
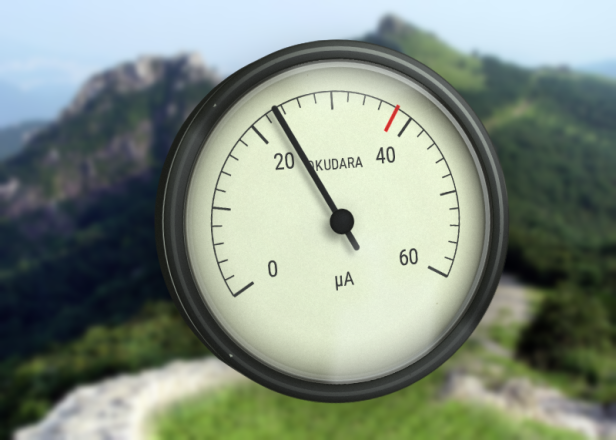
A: 23 µA
